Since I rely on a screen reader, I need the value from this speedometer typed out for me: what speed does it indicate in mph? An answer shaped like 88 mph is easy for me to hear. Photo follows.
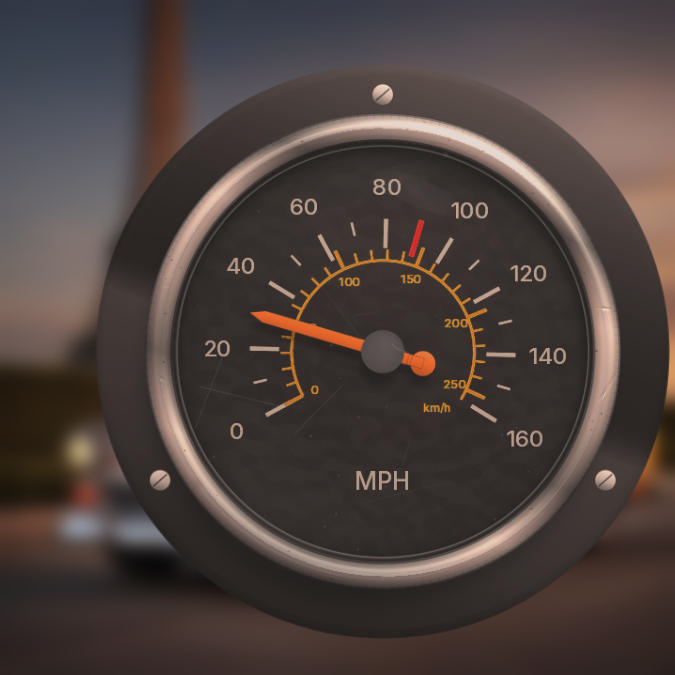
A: 30 mph
